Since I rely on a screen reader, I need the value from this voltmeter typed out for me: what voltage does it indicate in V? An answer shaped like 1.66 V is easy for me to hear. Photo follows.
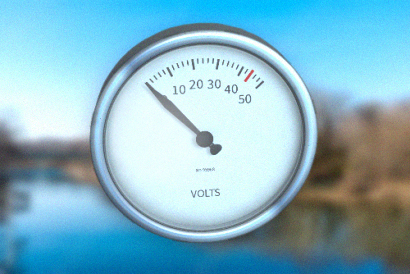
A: 0 V
